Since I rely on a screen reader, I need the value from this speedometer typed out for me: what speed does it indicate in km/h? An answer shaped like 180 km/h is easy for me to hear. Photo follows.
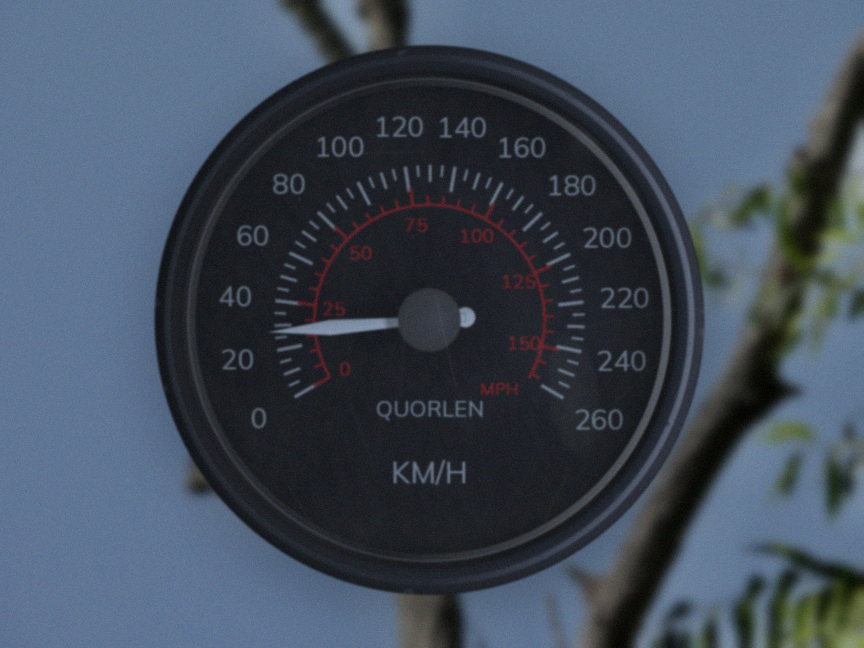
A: 27.5 km/h
